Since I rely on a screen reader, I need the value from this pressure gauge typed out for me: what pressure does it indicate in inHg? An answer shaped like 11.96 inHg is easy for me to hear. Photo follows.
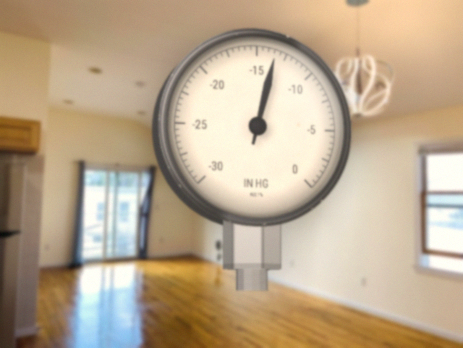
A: -13.5 inHg
